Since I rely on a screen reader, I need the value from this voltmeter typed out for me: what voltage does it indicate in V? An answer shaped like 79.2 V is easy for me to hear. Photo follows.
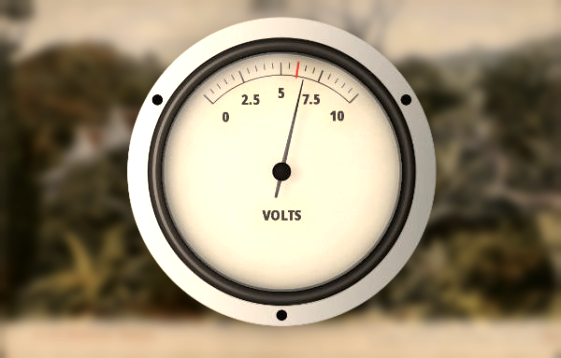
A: 6.5 V
